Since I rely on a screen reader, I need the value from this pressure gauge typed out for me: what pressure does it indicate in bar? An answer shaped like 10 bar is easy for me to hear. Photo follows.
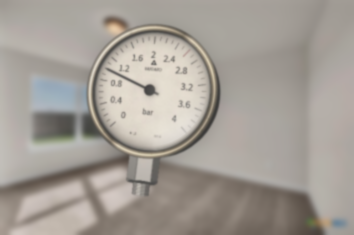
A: 1 bar
